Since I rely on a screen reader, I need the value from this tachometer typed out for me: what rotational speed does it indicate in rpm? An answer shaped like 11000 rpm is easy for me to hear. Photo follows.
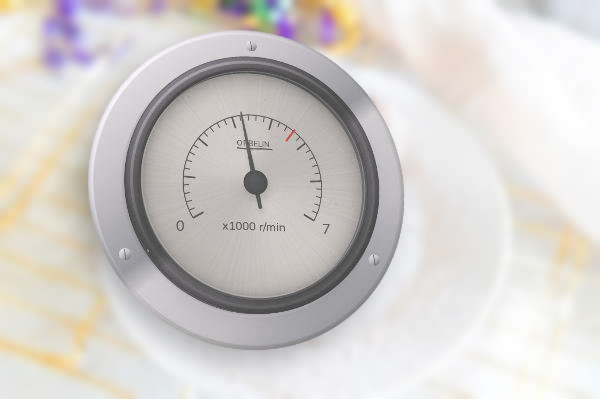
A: 3200 rpm
